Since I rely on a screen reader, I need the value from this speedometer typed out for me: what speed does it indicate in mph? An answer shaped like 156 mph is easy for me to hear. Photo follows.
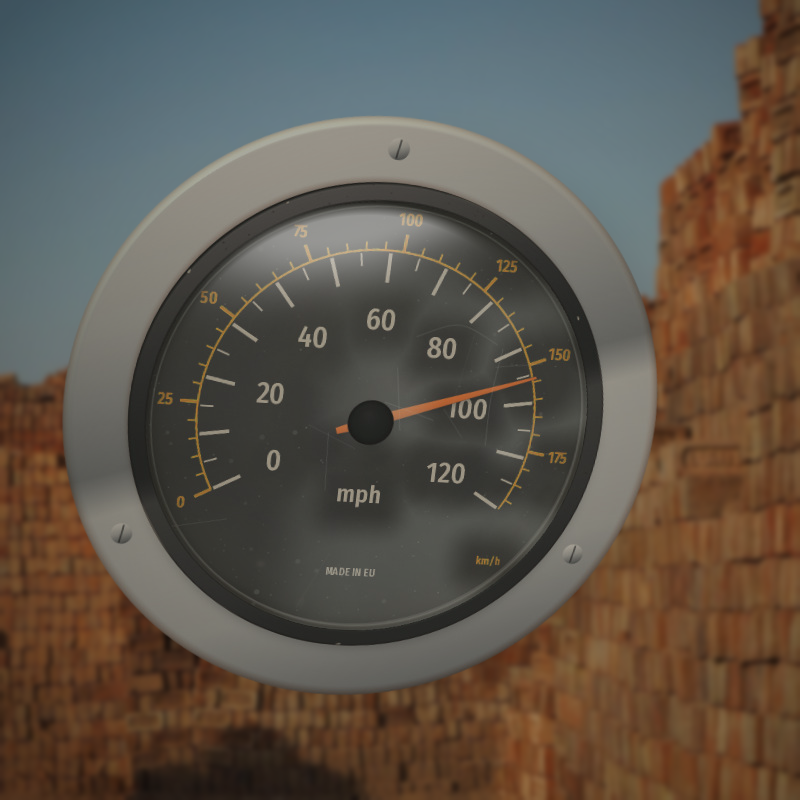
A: 95 mph
